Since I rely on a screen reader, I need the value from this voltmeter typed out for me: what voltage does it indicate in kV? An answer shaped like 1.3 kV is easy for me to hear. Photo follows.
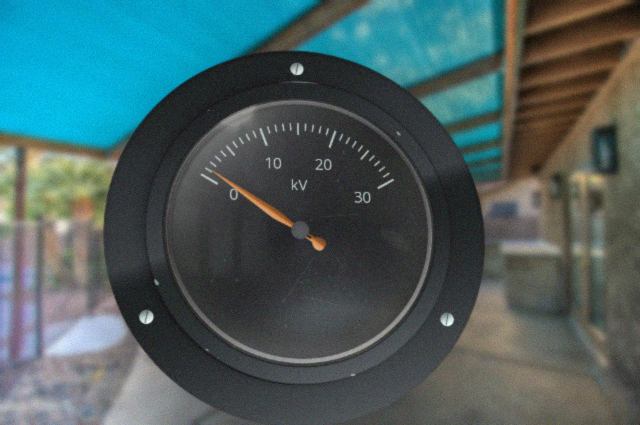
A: 1 kV
